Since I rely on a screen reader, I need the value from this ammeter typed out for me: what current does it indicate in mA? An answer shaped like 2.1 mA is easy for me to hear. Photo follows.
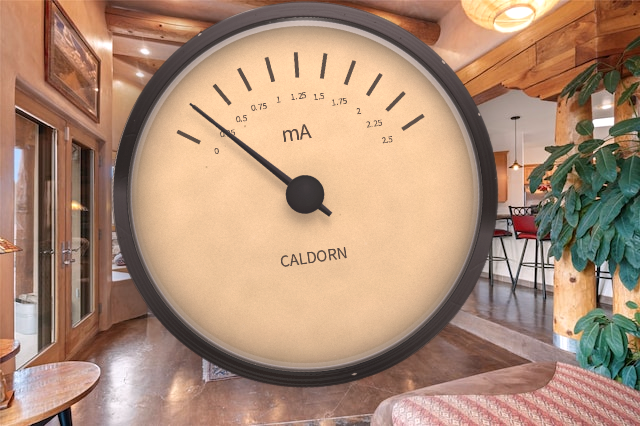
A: 0.25 mA
